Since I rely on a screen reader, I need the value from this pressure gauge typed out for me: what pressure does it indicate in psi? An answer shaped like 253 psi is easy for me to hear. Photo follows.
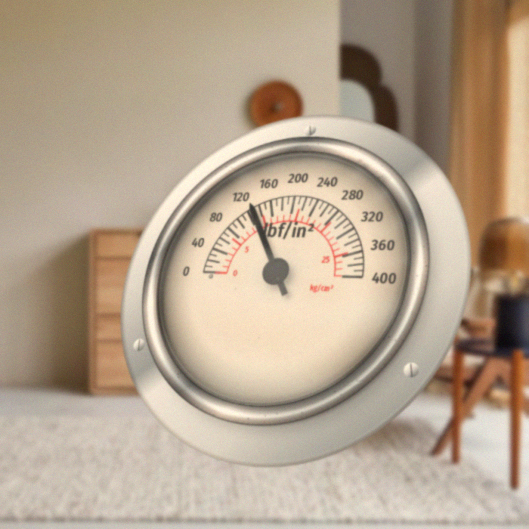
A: 130 psi
